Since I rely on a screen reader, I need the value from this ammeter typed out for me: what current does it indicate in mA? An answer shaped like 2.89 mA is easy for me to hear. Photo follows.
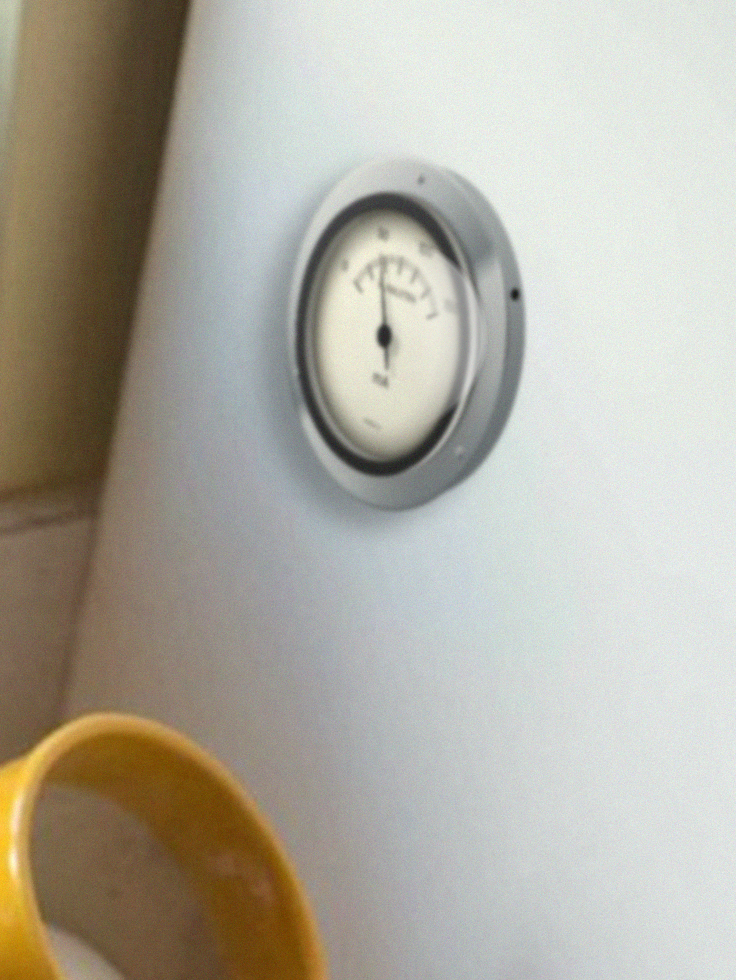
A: 50 mA
